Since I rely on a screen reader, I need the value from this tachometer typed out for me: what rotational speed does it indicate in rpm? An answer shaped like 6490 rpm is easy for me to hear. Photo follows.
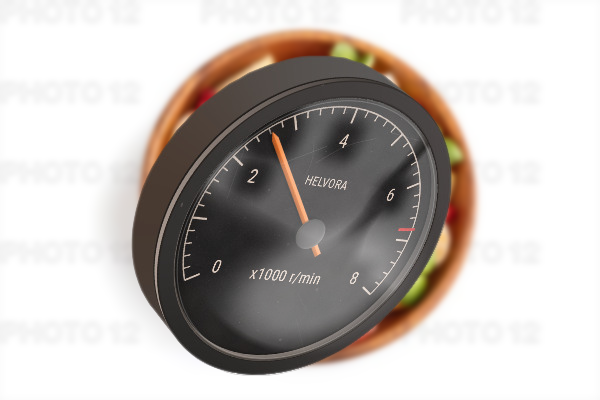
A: 2600 rpm
